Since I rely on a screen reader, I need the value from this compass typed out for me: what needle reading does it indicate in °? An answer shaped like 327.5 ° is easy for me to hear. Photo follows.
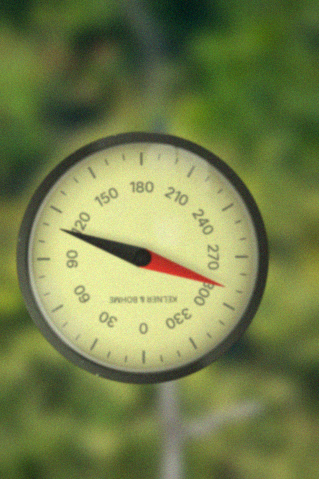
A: 290 °
